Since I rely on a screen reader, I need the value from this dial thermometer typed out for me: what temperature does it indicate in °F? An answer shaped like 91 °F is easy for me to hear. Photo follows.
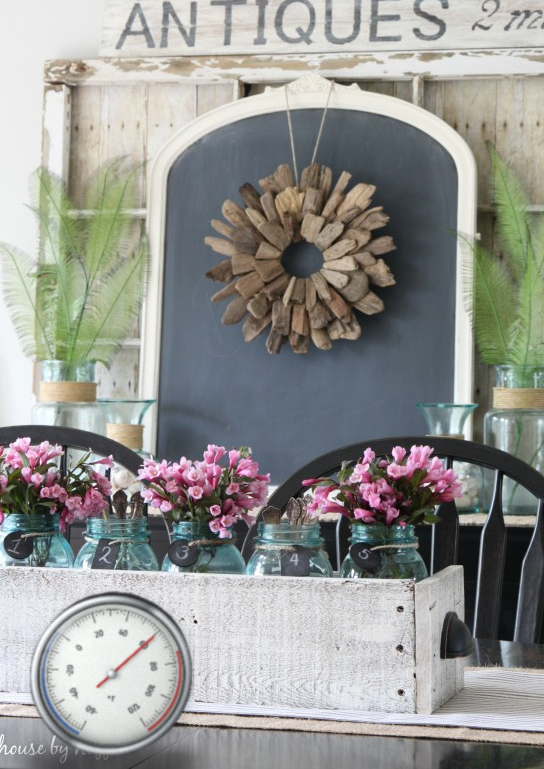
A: 60 °F
